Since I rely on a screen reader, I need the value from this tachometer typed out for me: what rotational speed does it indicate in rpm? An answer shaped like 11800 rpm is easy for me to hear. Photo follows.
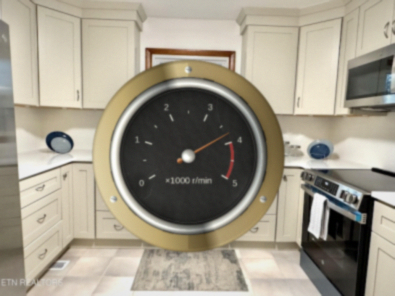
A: 3750 rpm
